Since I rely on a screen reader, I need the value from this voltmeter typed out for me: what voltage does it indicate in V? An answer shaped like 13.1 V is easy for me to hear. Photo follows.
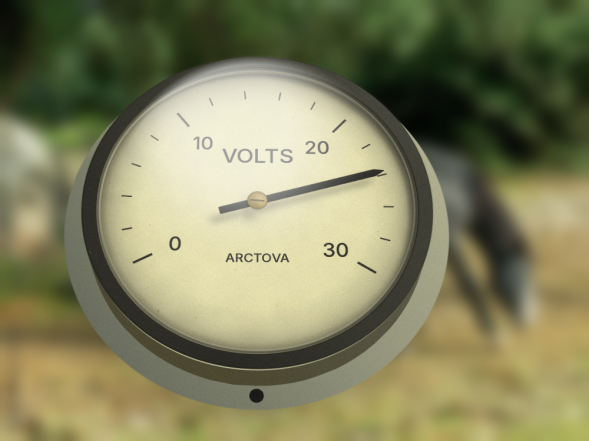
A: 24 V
